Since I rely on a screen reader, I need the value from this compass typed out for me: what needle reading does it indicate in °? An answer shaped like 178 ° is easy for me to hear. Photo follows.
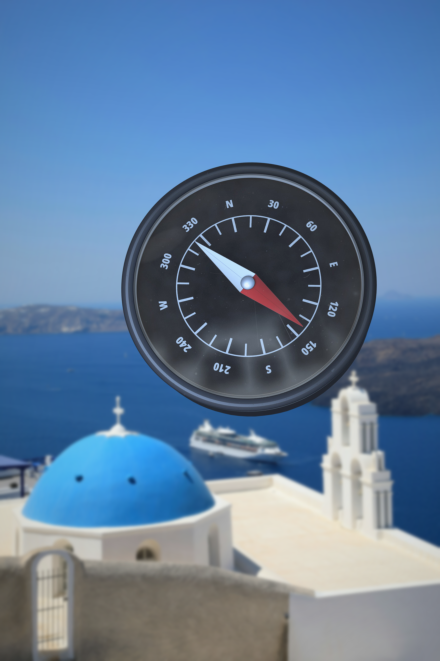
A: 142.5 °
